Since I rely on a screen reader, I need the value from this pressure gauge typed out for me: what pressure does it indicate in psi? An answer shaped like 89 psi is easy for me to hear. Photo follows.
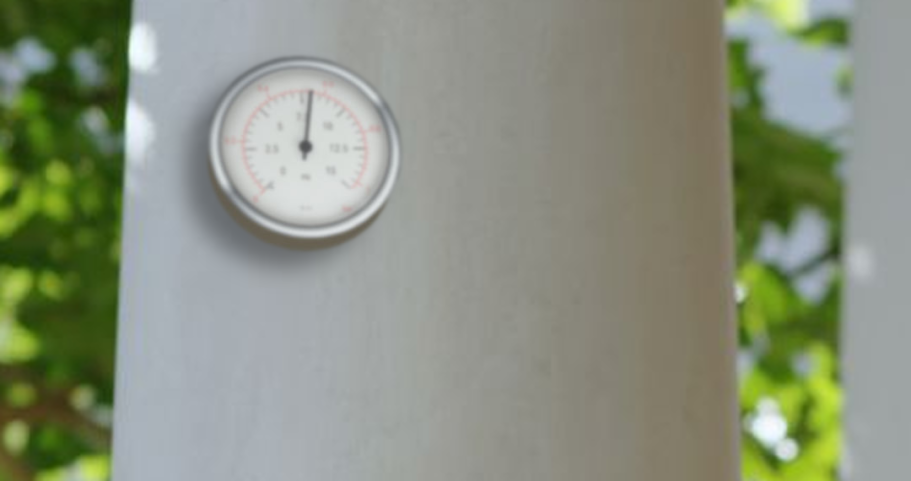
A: 8 psi
